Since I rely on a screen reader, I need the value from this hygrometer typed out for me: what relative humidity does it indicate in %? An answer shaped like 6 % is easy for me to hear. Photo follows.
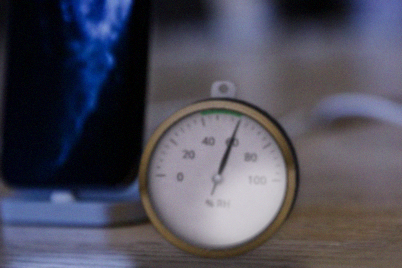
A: 60 %
